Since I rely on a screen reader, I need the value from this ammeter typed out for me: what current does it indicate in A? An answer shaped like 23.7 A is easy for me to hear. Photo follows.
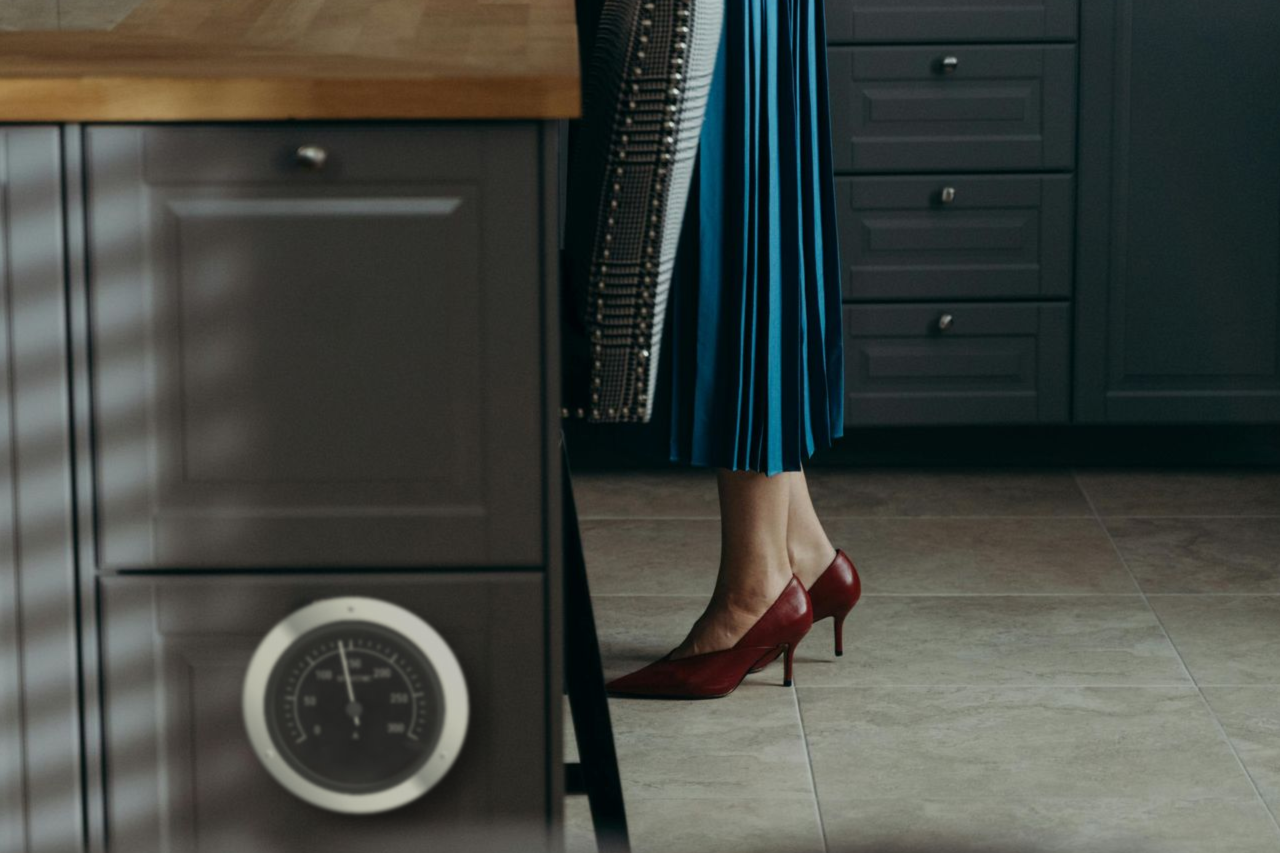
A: 140 A
